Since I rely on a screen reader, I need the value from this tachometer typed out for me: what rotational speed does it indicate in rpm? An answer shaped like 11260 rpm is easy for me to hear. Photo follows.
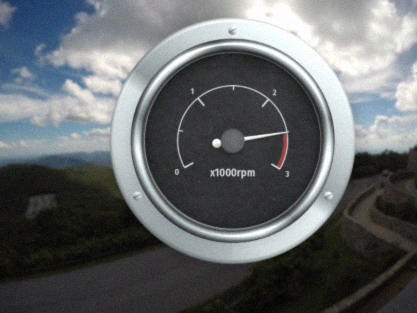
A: 2500 rpm
